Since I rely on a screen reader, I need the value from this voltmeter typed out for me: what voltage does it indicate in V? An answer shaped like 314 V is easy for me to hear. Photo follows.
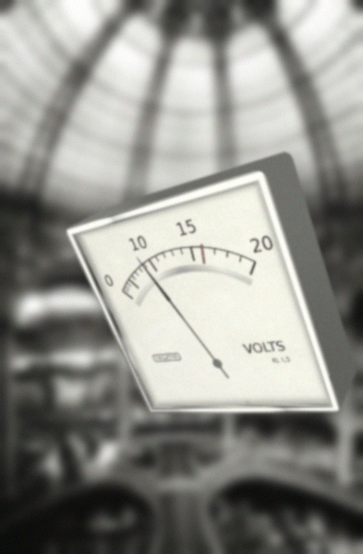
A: 9 V
